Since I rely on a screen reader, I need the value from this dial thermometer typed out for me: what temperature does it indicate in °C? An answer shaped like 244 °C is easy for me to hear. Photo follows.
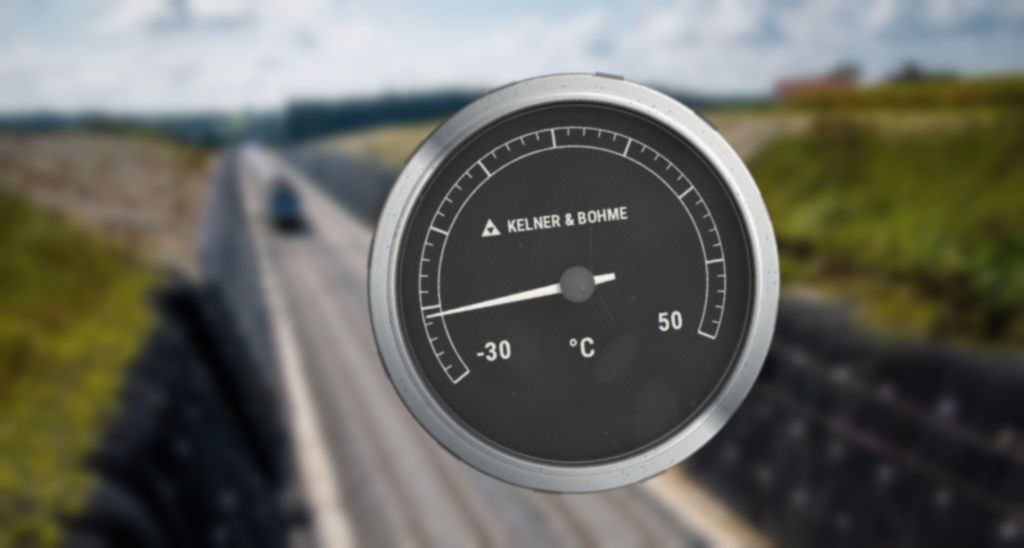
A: -21 °C
